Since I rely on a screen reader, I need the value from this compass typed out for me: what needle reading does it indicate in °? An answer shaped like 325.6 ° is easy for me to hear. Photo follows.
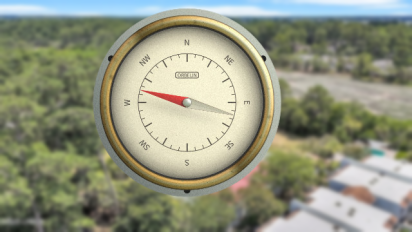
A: 285 °
